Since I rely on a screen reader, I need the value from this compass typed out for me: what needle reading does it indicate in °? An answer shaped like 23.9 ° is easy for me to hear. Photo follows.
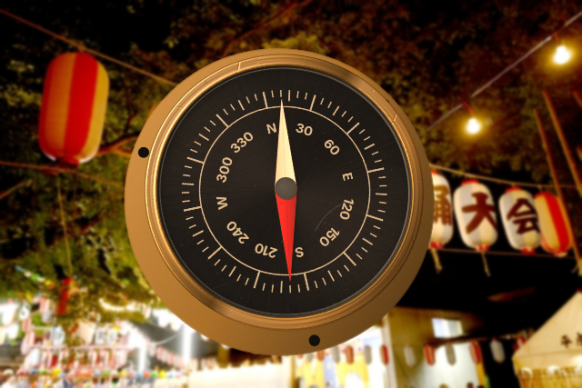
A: 190 °
